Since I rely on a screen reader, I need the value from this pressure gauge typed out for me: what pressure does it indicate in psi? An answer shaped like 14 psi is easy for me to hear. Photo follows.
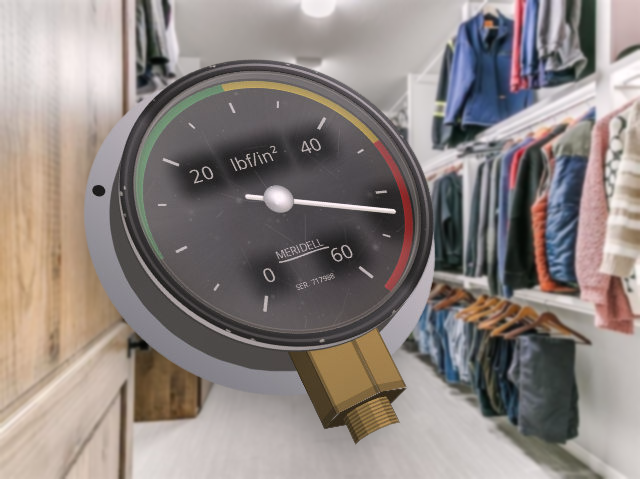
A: 52.5 psi
